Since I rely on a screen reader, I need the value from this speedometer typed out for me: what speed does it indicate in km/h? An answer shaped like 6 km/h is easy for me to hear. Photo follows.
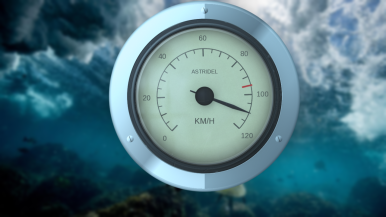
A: 110 km/h
